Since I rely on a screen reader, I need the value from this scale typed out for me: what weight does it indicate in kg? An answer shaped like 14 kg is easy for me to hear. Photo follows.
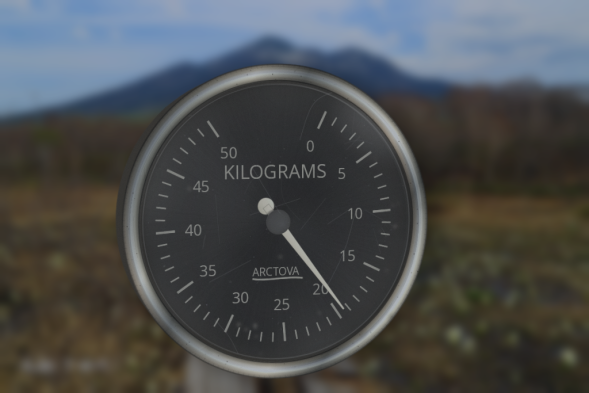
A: 19.5 kg
